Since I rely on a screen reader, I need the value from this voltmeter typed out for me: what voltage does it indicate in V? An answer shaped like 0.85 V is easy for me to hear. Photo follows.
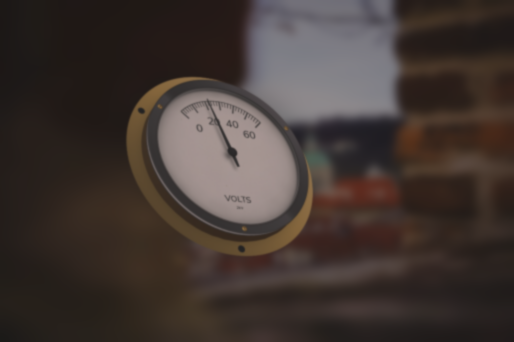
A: 20 V
